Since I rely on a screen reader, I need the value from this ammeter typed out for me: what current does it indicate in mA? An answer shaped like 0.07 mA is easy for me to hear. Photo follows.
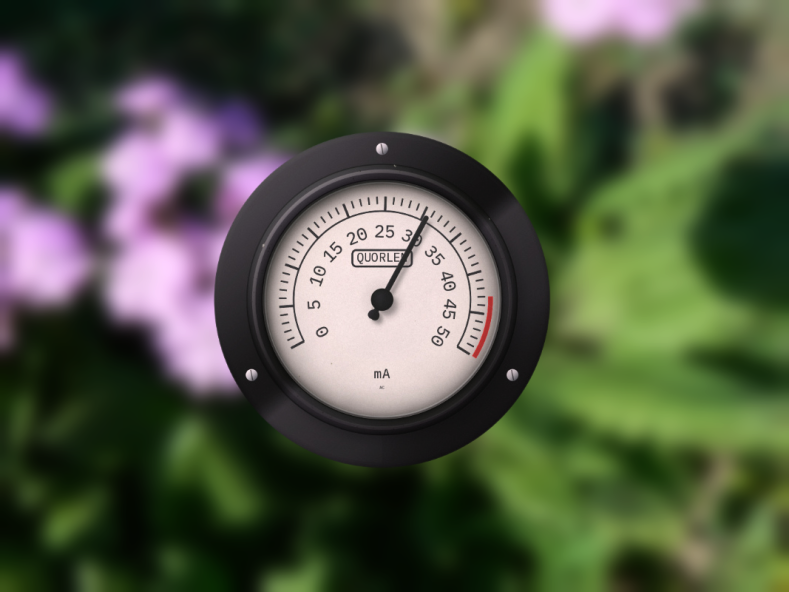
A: 30.5 mA
